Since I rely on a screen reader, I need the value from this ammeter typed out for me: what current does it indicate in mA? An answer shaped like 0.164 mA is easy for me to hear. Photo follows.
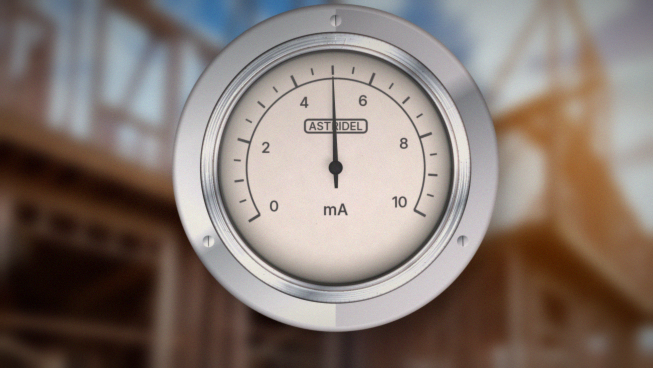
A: 5 mA
